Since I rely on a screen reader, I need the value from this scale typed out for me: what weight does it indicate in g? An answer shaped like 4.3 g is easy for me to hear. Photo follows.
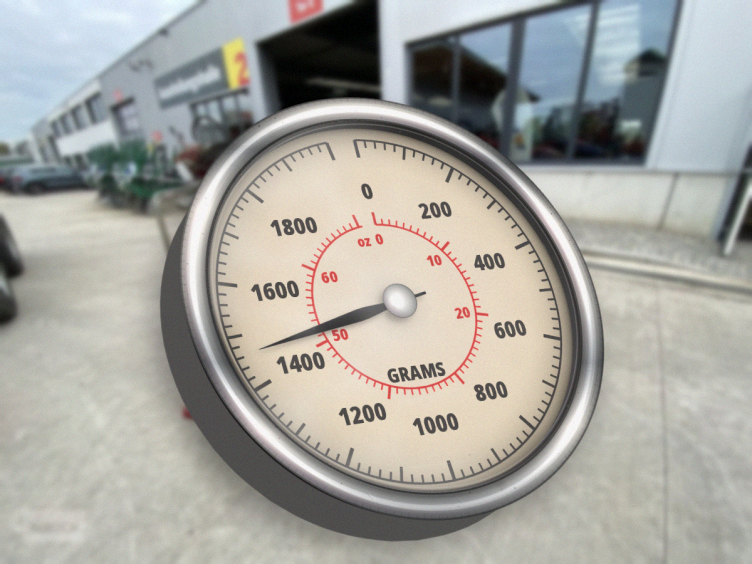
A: 1460 g
